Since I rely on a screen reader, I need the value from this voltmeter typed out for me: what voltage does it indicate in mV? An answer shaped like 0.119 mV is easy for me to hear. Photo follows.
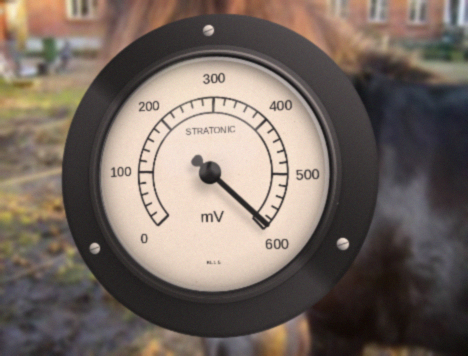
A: 590 mV
